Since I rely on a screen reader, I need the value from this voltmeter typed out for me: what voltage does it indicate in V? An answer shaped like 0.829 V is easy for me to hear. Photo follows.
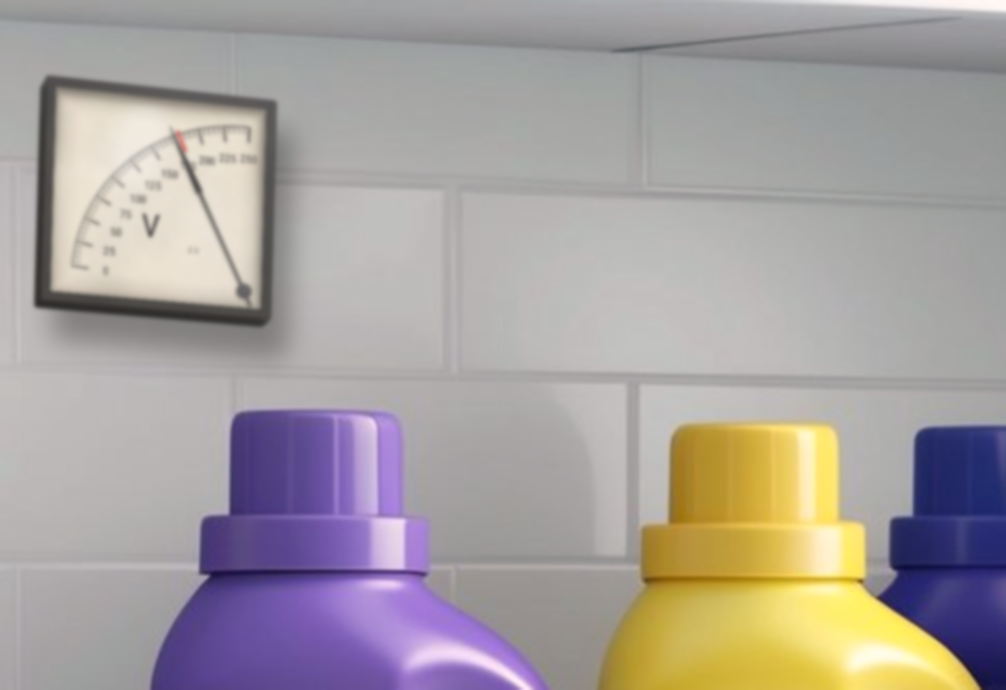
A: 175 V
